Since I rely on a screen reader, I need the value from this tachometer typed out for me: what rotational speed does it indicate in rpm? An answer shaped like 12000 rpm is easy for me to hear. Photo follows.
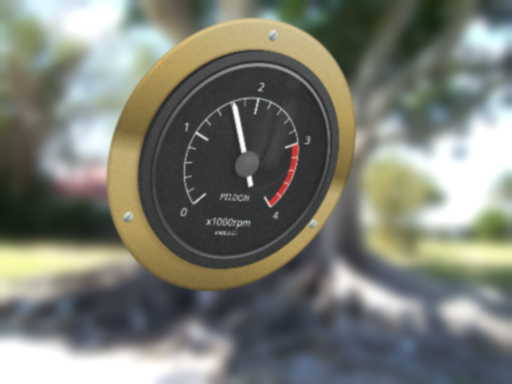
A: 1600 rpm
